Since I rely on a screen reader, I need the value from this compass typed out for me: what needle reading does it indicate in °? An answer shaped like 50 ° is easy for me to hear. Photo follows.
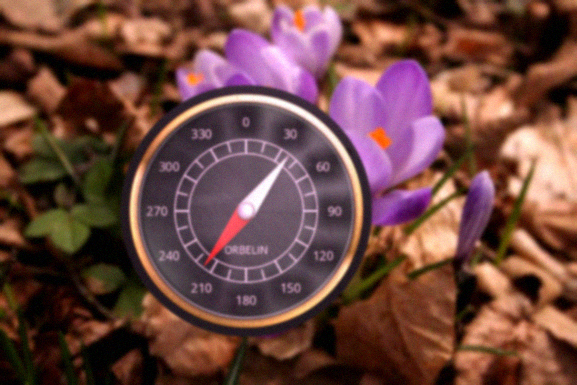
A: 217.5 °
